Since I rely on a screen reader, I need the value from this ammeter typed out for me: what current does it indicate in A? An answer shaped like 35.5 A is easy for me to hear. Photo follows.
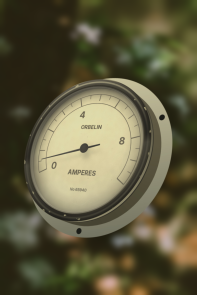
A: 0.5 A
